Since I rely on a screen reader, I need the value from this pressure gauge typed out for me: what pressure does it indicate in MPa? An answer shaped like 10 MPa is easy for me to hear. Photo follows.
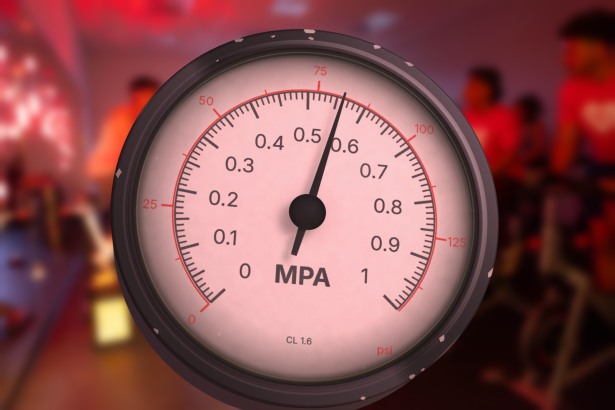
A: 0.56 MPa
